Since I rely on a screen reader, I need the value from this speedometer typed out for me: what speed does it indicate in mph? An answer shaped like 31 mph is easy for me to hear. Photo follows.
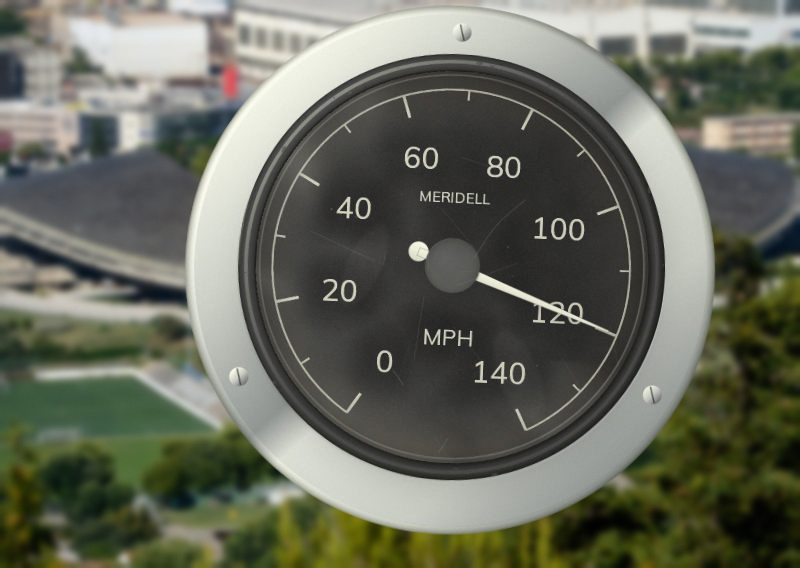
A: 120 mph
